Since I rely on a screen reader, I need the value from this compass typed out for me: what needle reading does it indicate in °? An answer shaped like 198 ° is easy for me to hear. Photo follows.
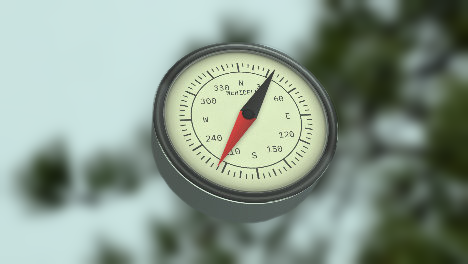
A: 215 °
